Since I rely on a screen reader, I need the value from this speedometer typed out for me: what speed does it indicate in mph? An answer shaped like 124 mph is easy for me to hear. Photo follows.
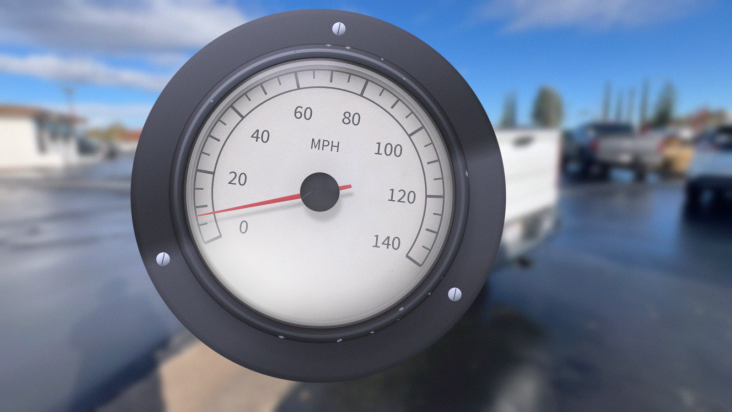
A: 7.5 mph
